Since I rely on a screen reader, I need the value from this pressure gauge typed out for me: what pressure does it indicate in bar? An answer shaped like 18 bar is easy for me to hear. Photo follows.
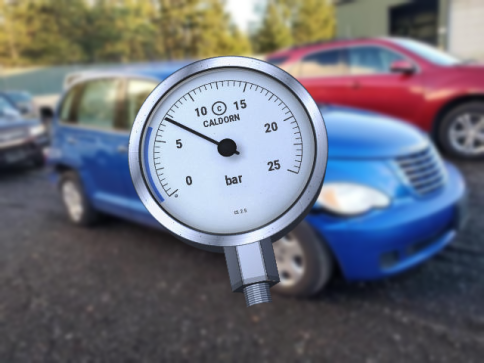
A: 7 bar
